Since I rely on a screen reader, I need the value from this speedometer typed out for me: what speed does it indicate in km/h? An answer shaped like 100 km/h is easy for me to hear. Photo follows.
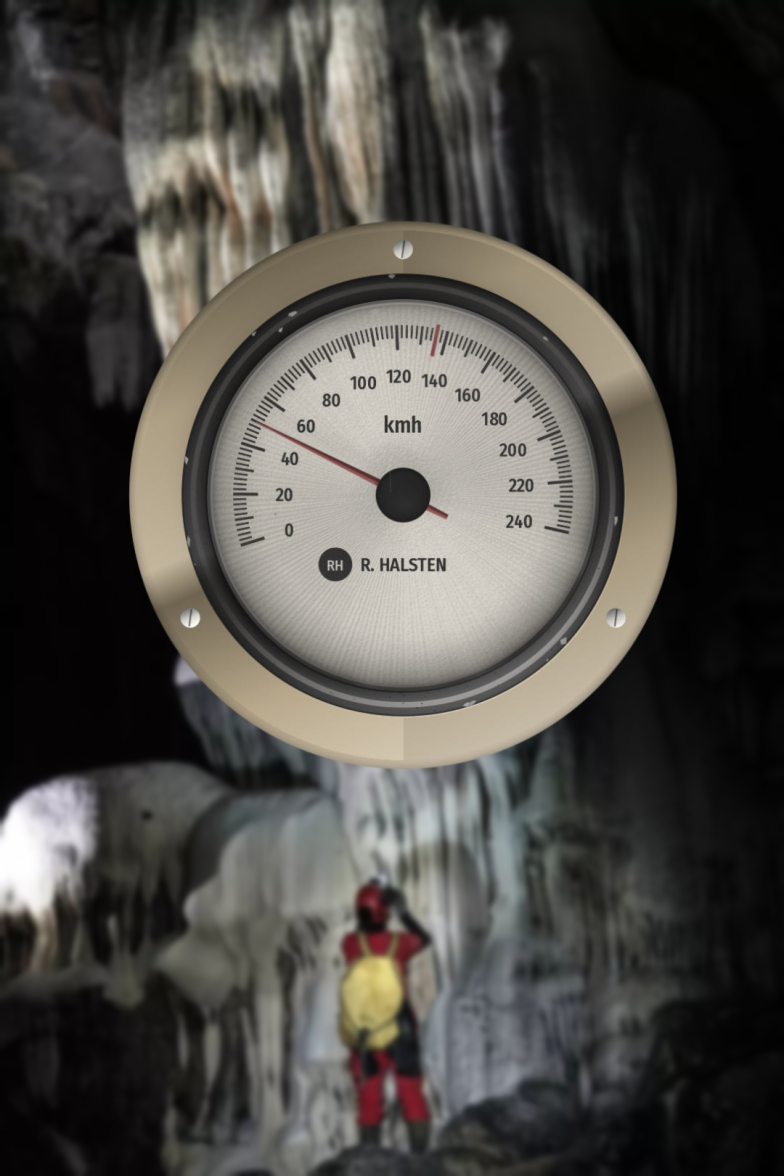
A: 50 km/h
